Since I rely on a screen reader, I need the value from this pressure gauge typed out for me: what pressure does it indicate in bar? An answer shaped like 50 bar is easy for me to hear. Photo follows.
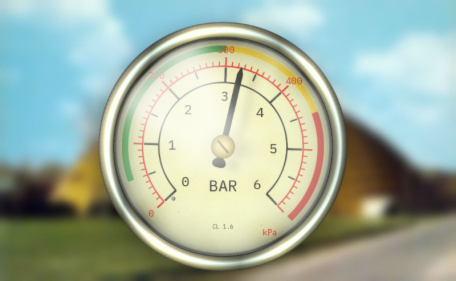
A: 3.25 bar
